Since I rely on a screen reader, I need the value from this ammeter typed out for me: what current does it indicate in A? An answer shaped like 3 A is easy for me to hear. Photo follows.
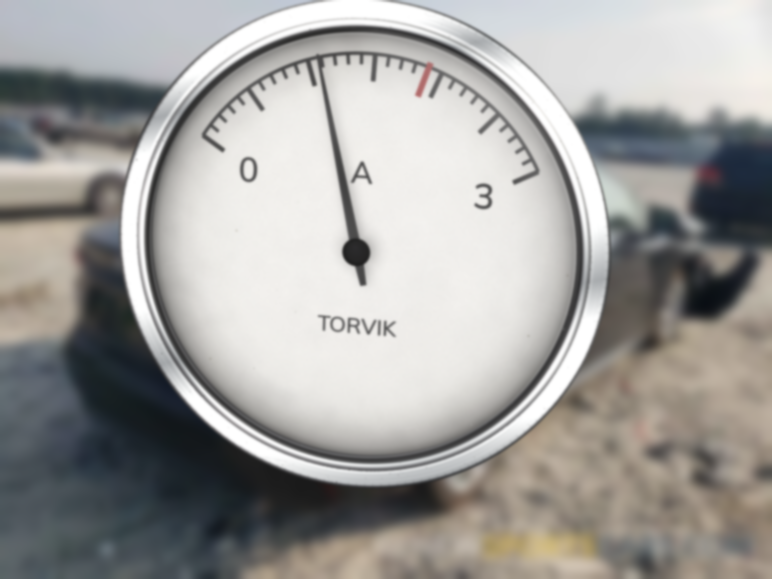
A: 1.1 A
